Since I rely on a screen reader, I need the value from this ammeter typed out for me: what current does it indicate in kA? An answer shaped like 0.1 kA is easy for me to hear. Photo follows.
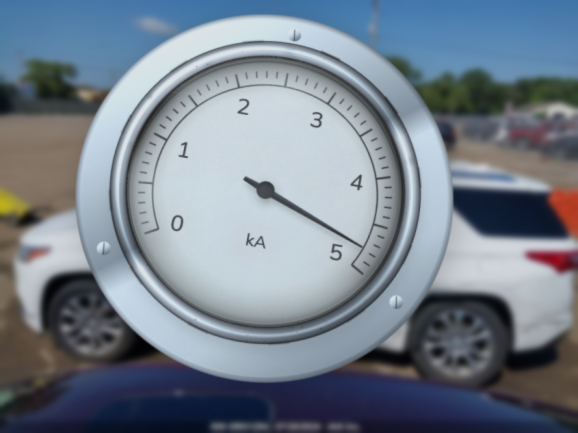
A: 4.8 kA
